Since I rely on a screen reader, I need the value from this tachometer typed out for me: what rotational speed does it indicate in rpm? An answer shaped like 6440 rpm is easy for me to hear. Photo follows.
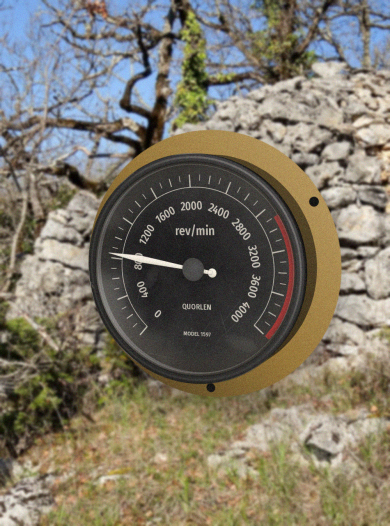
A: 850 rpm
